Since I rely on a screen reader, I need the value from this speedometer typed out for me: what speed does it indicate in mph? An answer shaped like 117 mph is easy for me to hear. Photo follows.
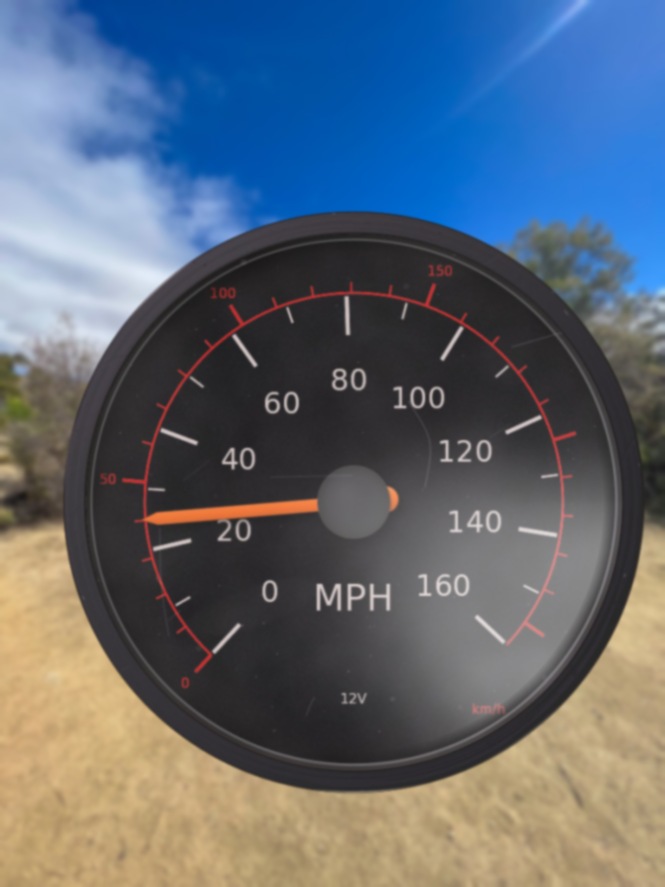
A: 25 mph
